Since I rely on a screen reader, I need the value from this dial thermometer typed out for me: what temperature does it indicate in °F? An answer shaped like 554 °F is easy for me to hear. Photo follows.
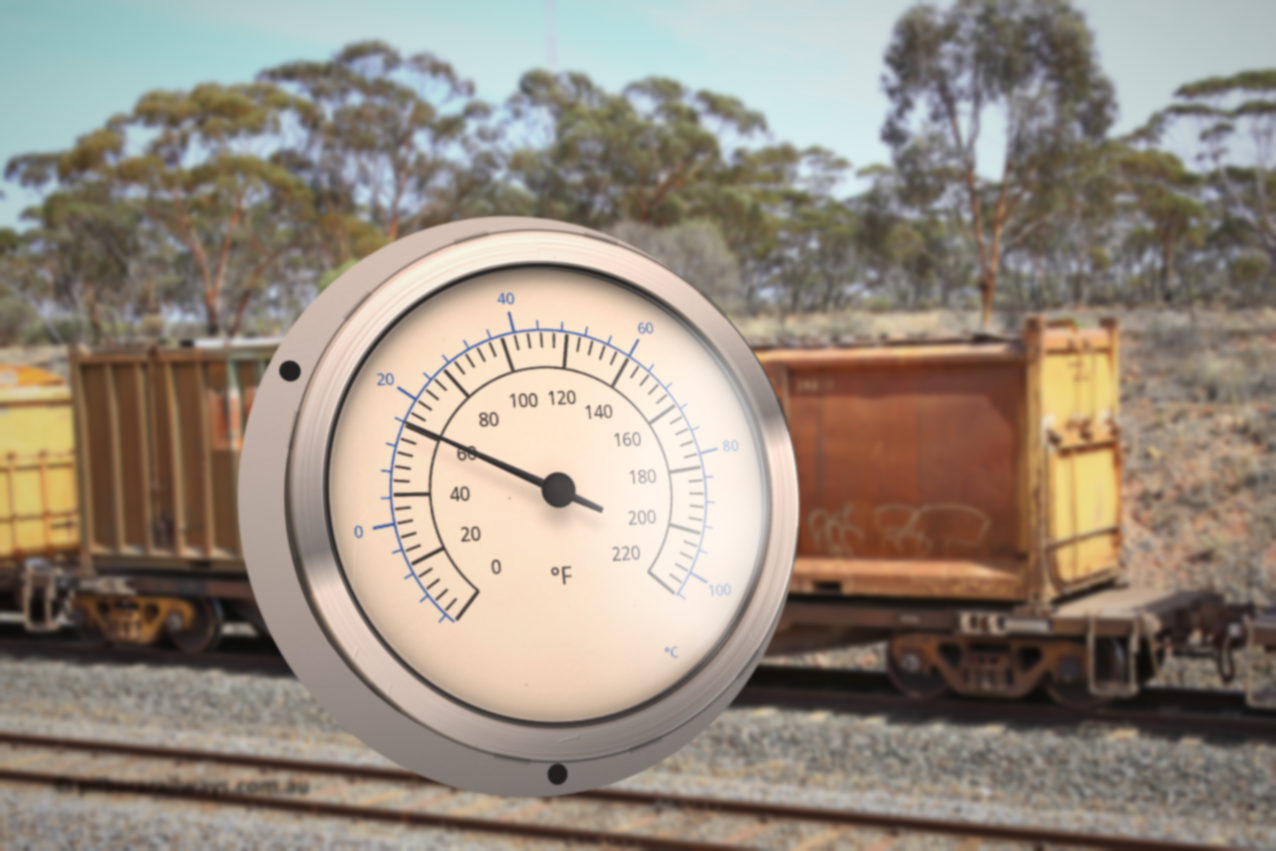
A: 60 °F
